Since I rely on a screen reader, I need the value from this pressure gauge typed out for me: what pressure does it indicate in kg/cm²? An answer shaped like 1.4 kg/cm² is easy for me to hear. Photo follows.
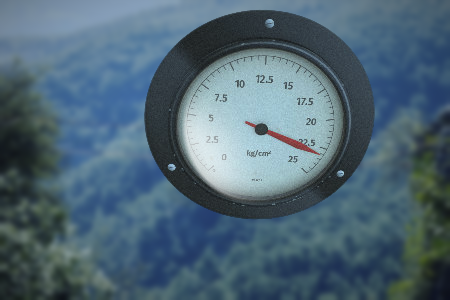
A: 23 kg/cm²
